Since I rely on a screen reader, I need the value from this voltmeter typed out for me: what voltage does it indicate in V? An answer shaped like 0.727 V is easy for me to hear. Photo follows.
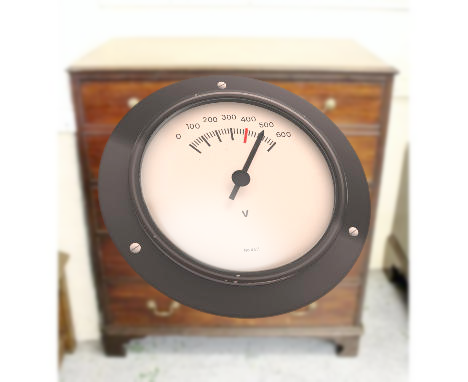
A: 500 V
